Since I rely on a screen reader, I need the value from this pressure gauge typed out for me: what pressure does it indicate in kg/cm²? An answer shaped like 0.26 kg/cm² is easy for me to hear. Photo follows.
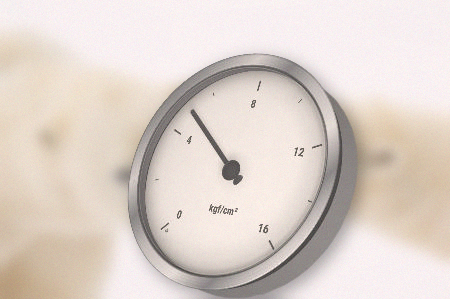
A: 5 kg/cm²
